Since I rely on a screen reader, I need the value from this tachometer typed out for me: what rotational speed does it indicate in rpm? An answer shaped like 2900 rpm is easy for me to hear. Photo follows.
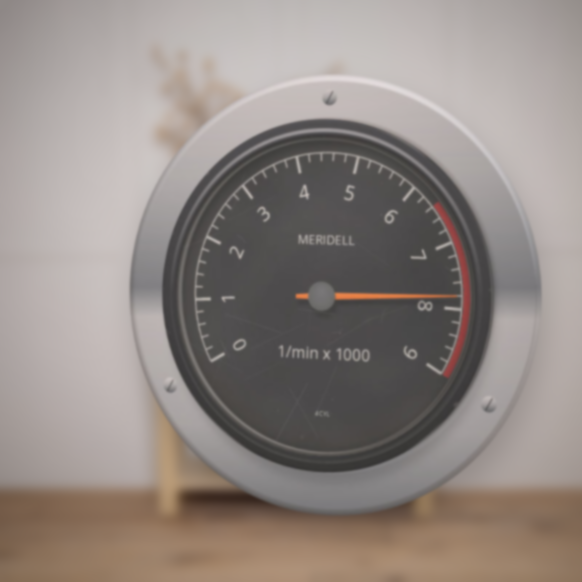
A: 7800 rpm
